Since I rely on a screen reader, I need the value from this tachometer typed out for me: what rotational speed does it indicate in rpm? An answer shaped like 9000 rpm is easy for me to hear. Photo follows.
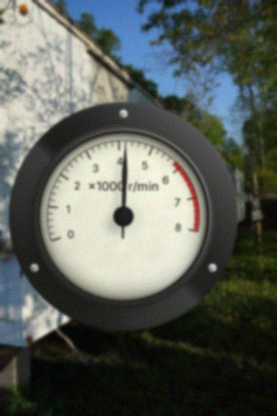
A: 4200 rpm
